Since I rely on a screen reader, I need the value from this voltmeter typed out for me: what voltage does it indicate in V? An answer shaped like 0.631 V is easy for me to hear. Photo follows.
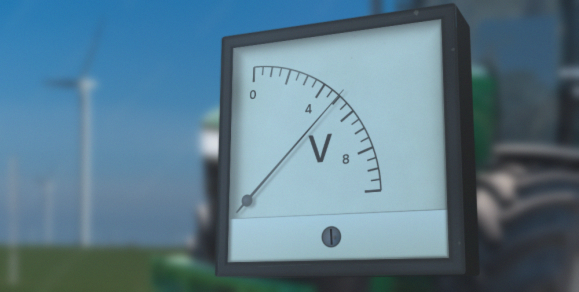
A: 5 V
